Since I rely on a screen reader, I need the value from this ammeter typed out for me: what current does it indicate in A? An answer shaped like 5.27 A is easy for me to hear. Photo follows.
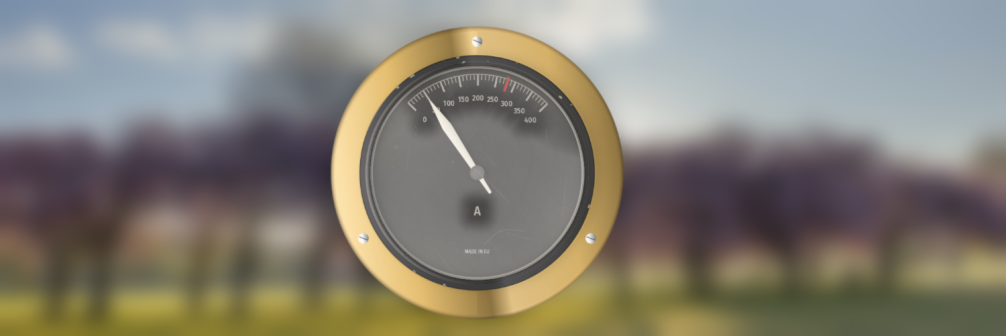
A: 50 A
